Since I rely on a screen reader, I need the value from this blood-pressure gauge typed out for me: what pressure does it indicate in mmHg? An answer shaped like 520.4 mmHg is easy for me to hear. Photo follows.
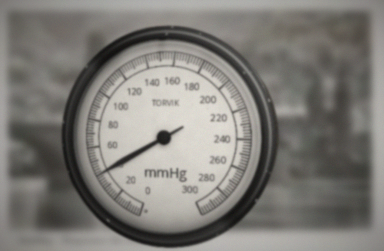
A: 40 mmHg
